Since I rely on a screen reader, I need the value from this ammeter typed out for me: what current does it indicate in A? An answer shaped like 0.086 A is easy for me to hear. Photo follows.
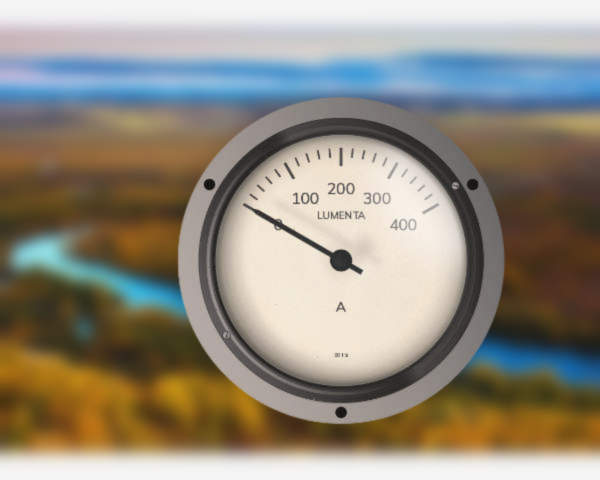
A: 0 A
